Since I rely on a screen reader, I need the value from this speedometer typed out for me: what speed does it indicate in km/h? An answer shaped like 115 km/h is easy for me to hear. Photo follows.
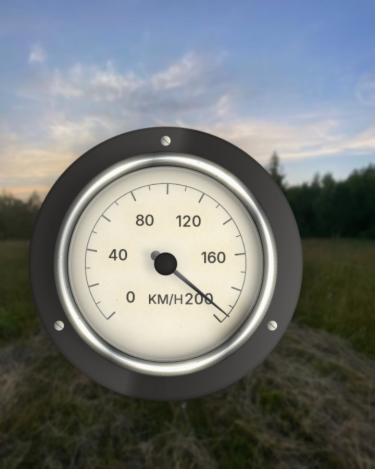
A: 195 km/h
